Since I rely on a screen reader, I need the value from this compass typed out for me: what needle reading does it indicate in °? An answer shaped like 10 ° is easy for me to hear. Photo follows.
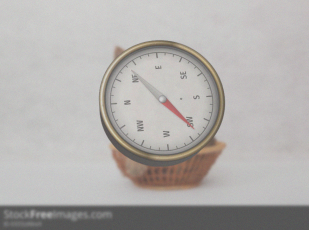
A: 230 °
